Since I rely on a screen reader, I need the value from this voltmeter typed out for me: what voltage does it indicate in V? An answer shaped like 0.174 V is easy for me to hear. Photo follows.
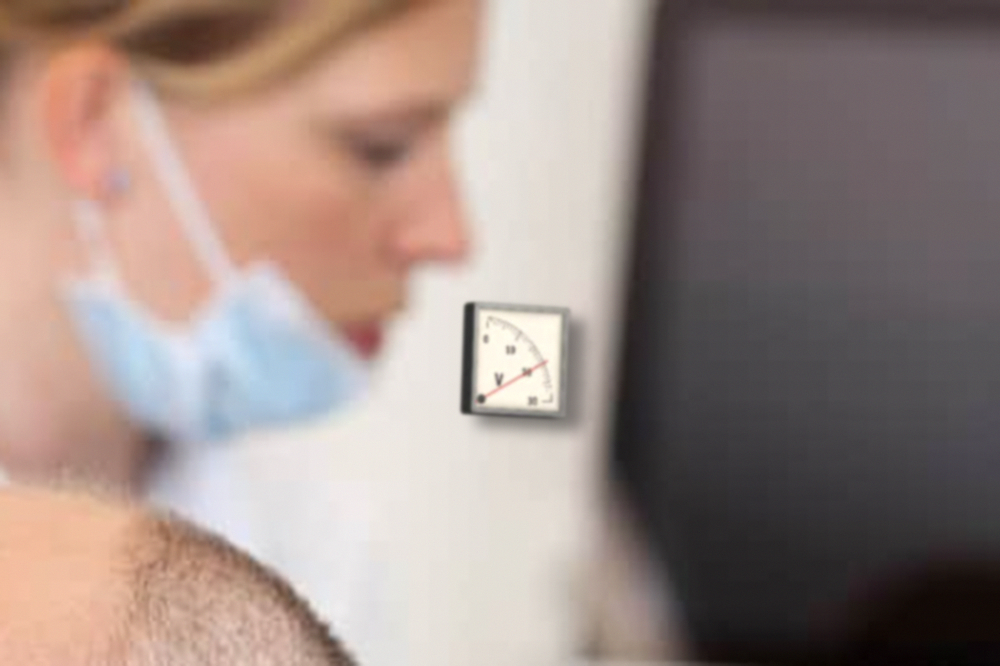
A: 20 V
